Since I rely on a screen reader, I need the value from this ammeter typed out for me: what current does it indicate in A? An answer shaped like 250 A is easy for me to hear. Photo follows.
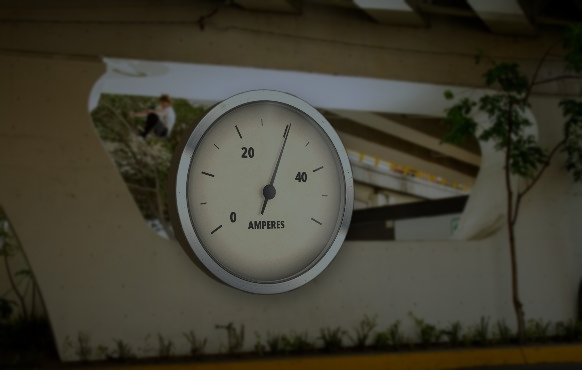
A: 30 A
